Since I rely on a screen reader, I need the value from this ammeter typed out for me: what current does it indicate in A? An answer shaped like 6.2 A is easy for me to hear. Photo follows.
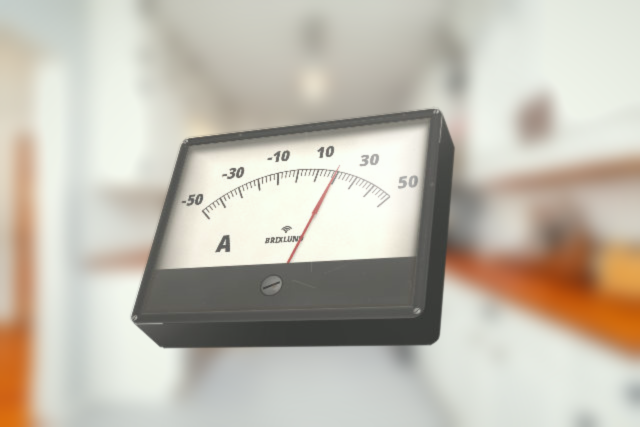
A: 20 A
